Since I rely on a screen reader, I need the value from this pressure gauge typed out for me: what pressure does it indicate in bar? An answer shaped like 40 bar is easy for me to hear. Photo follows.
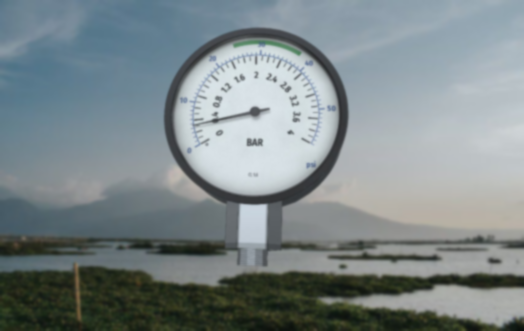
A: 0.3 bar
